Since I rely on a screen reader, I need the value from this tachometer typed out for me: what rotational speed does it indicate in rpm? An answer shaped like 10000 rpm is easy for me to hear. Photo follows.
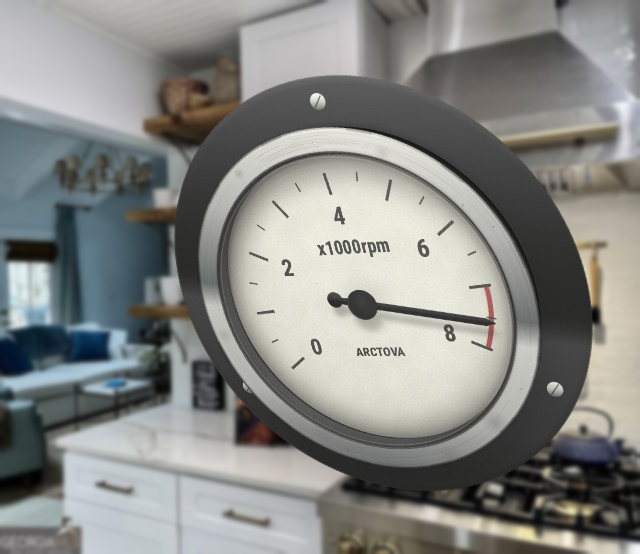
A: 7500 rpm
